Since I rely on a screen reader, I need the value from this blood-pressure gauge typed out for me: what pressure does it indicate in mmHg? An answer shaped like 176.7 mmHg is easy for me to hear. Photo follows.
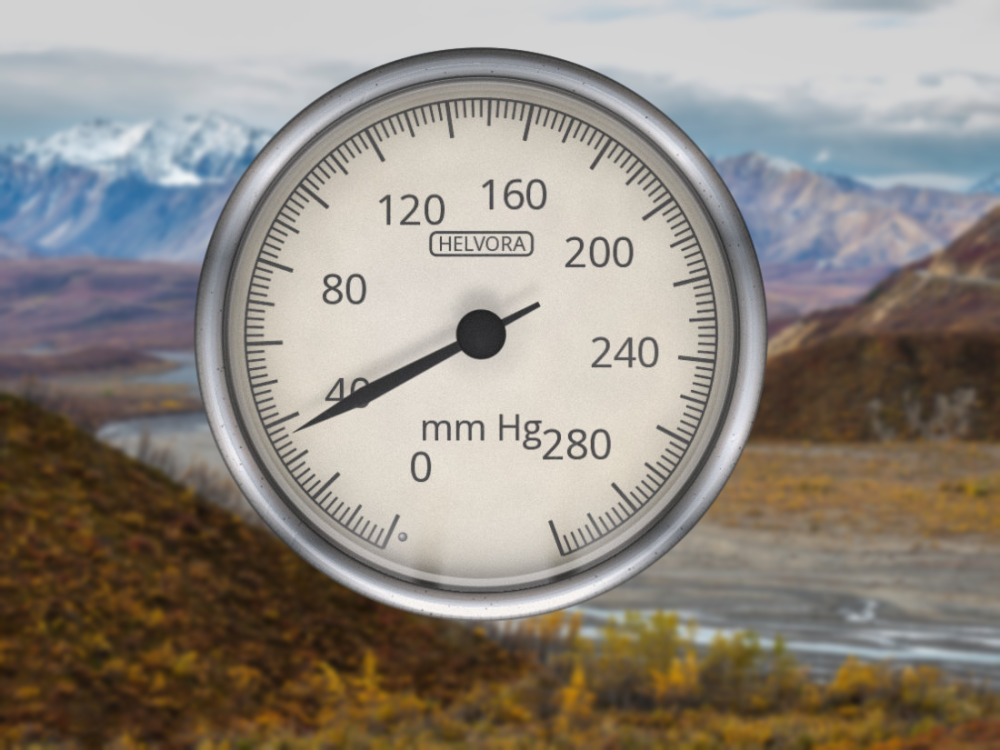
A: 36 mmHg
